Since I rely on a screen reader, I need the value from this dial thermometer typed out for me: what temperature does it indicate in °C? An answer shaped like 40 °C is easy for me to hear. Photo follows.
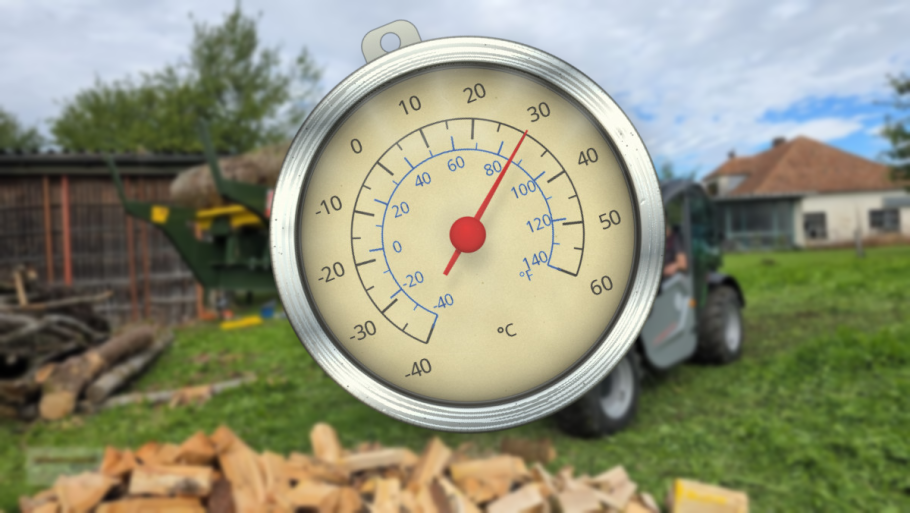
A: 30 °C
